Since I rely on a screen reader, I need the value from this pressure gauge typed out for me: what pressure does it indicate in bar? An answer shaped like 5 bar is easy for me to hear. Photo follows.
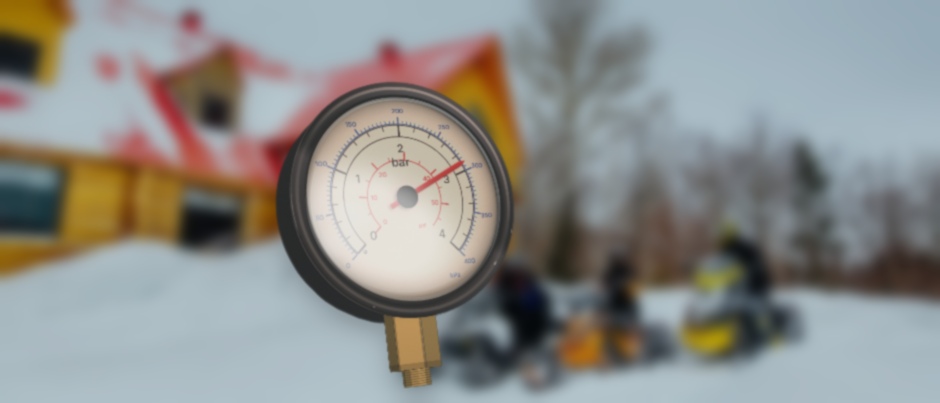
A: 2.9 bar
